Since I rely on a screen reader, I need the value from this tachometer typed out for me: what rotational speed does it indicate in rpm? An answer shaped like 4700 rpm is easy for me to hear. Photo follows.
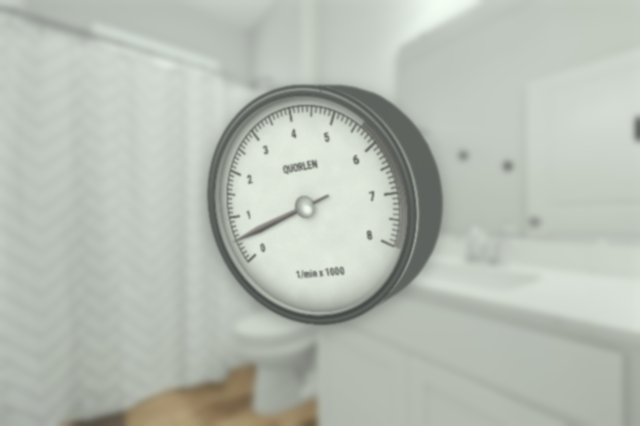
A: 500 rpm
